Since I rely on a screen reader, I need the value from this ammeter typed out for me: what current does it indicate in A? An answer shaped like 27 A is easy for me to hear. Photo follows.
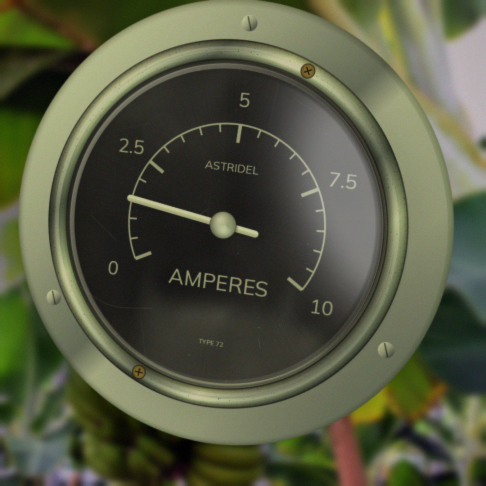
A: 1.5 A
